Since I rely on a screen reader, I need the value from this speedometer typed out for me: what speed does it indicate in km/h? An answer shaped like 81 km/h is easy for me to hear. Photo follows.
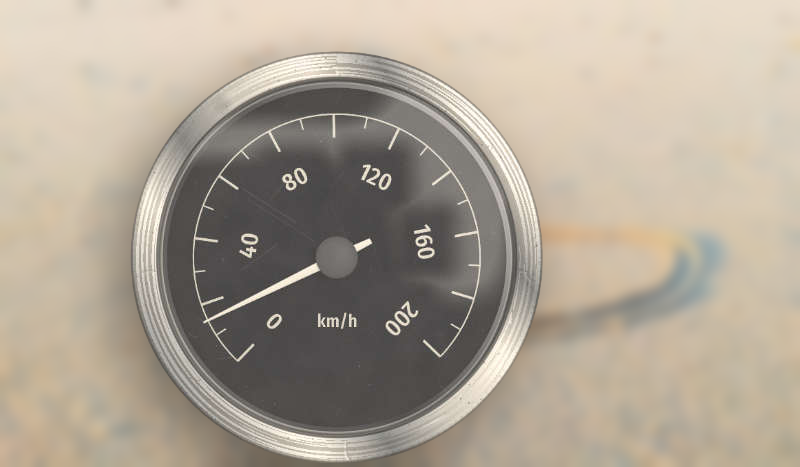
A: 15 km/h
